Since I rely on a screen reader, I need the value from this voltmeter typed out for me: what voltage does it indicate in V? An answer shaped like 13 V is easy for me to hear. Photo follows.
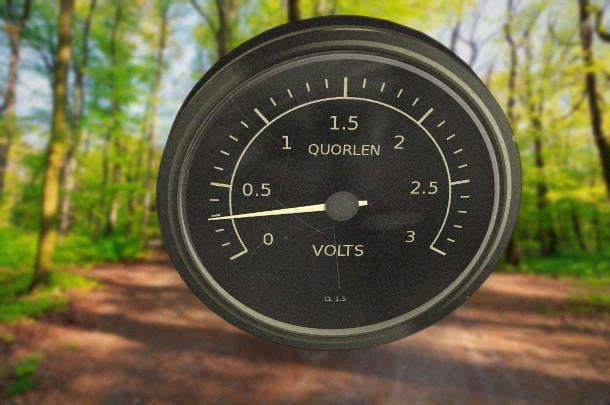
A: 0.3 V
